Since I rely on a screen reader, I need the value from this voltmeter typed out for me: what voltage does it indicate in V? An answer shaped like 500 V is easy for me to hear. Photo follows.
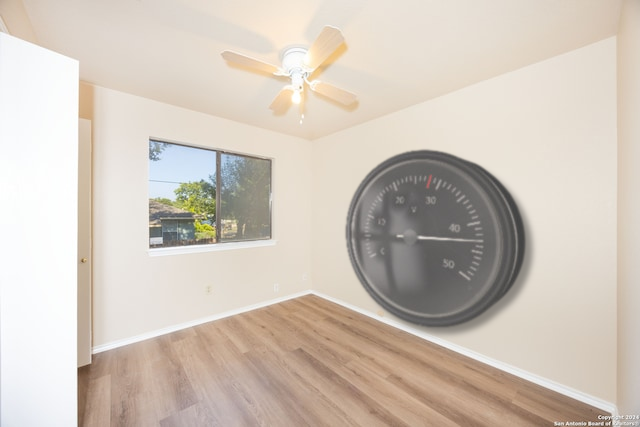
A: 43 V
